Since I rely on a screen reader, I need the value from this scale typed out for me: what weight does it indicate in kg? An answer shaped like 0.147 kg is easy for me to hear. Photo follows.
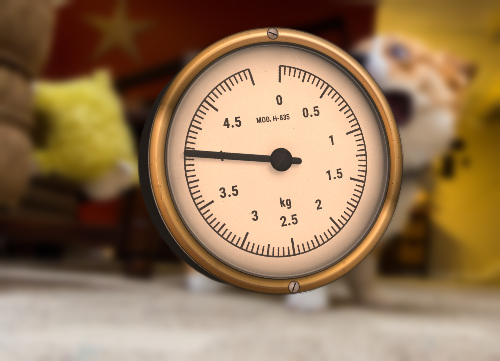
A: 4 kg
